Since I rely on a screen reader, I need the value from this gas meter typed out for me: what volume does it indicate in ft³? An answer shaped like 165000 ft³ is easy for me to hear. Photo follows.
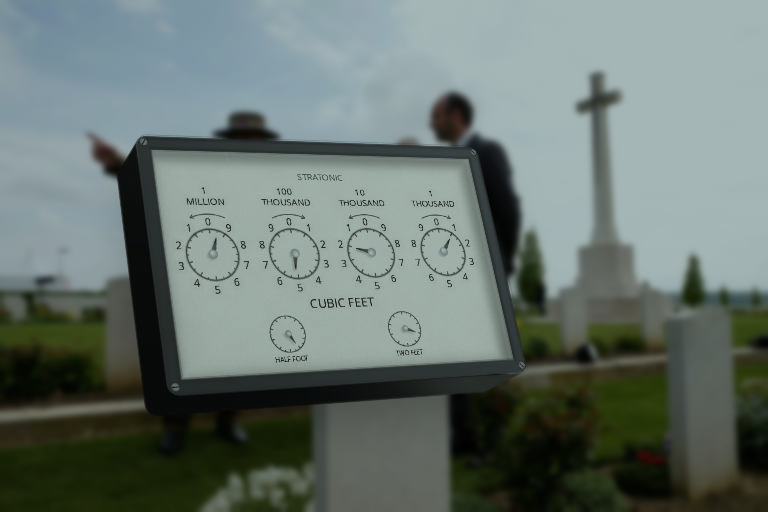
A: 952100 ft³
